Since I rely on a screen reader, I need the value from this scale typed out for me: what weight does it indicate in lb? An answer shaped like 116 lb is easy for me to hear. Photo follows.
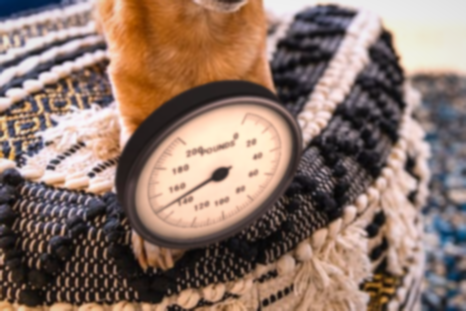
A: 150 lb
